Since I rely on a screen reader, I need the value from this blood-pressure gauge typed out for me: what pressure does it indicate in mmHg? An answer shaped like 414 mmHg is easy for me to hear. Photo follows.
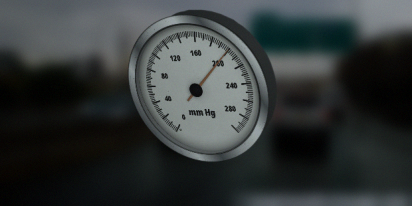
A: 200 mmHg
